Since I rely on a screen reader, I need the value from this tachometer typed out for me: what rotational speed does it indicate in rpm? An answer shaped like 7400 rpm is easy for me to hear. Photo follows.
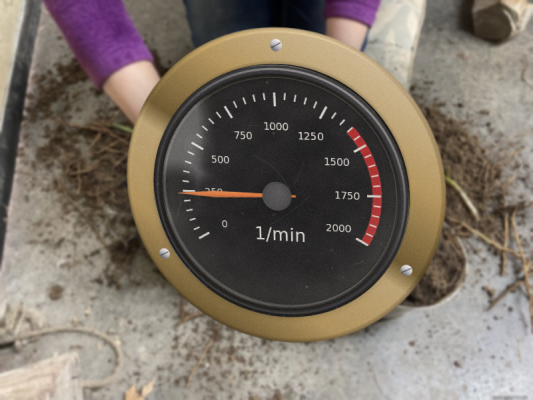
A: 250 rpm
